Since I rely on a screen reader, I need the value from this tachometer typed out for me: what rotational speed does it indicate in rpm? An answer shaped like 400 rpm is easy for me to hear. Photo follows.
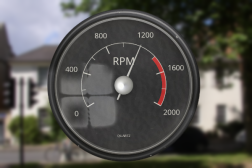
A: 1200 rpm
